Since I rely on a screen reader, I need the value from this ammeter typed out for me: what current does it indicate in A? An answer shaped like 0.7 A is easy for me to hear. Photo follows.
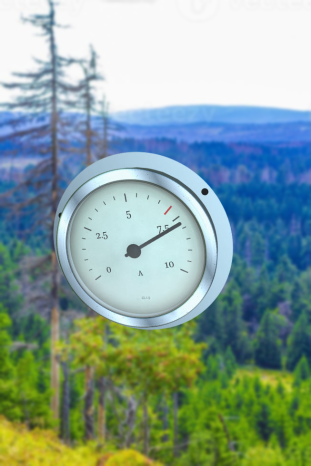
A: 7.75 A
